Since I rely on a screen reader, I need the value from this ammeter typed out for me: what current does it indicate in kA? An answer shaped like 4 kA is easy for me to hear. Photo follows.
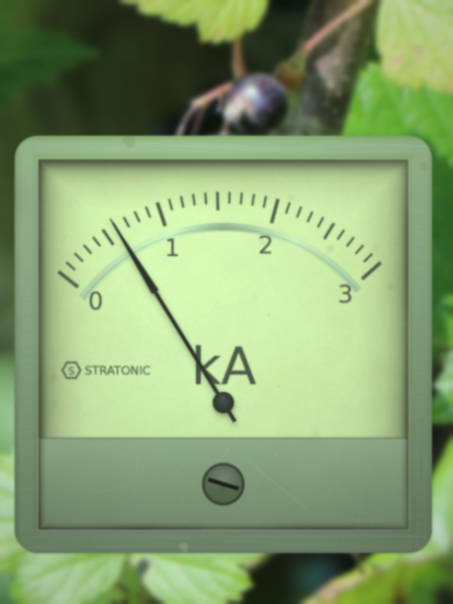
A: 0.6 kA
